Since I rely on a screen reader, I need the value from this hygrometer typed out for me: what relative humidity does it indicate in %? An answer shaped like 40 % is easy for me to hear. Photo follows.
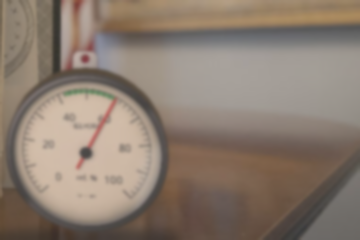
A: 60 %
